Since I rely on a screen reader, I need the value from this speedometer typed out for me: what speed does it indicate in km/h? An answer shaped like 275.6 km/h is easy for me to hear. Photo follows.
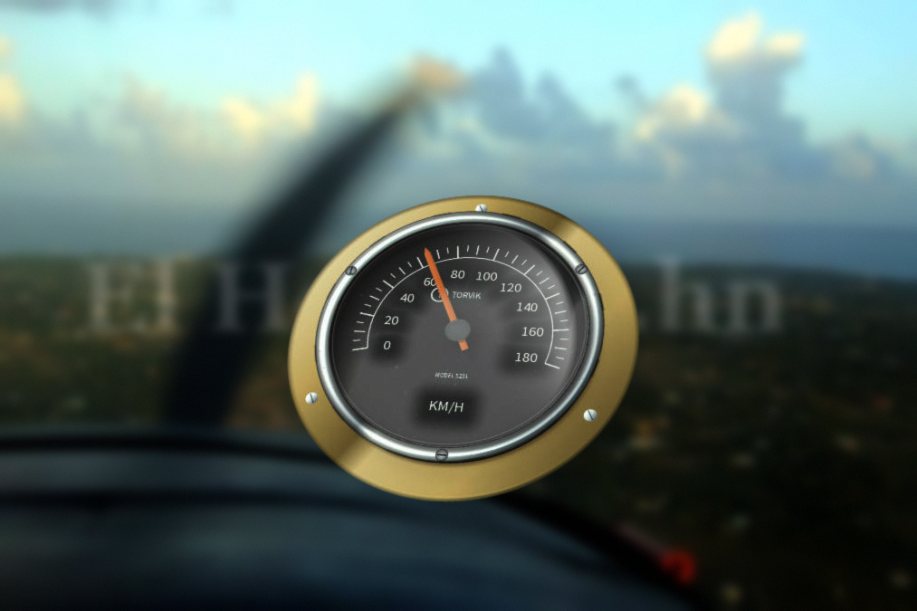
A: 65 km/h
